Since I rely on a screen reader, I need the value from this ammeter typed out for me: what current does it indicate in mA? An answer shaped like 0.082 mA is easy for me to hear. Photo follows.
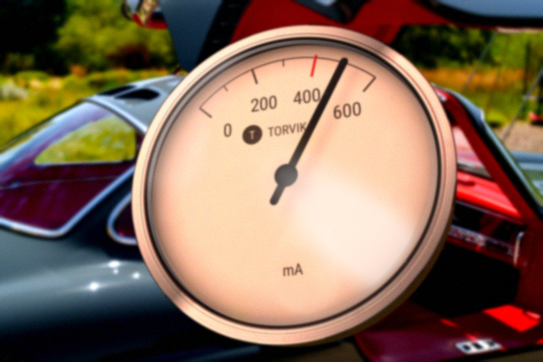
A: 500 mA
